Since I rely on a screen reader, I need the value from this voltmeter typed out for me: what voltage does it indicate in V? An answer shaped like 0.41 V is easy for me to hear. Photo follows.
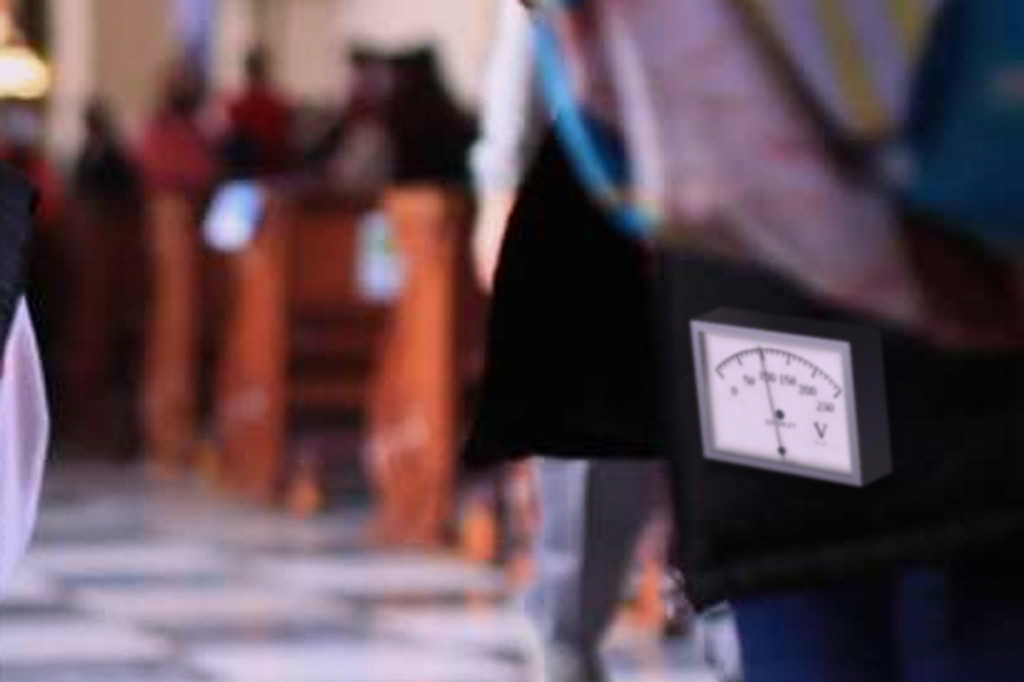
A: 100 V
